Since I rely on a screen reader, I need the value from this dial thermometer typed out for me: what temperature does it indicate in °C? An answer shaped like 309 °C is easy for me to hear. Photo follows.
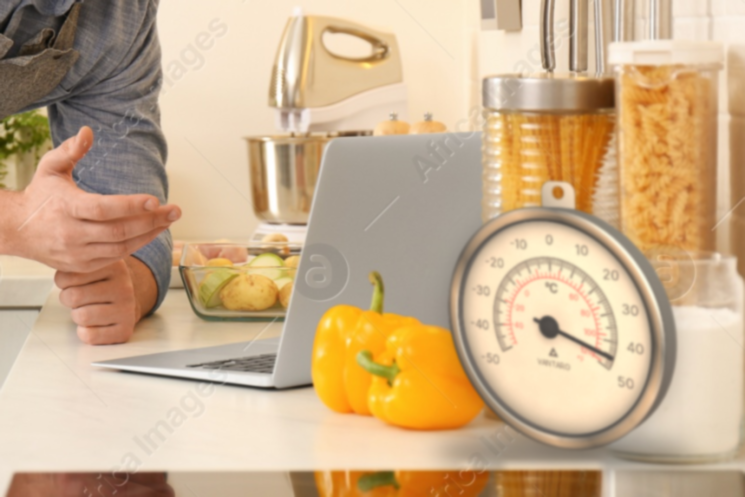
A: 45 °C
